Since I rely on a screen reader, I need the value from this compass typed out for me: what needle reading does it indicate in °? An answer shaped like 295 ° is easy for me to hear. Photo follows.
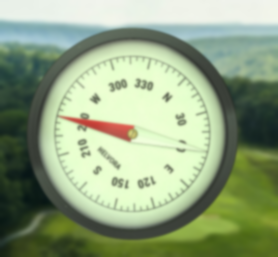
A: 240 °
